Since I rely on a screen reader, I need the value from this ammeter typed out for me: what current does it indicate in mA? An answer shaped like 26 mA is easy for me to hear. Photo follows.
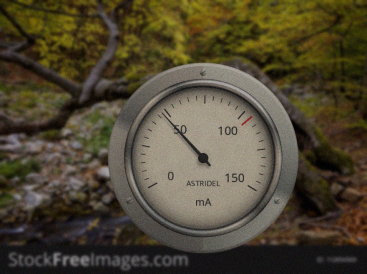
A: 47.5 mA
